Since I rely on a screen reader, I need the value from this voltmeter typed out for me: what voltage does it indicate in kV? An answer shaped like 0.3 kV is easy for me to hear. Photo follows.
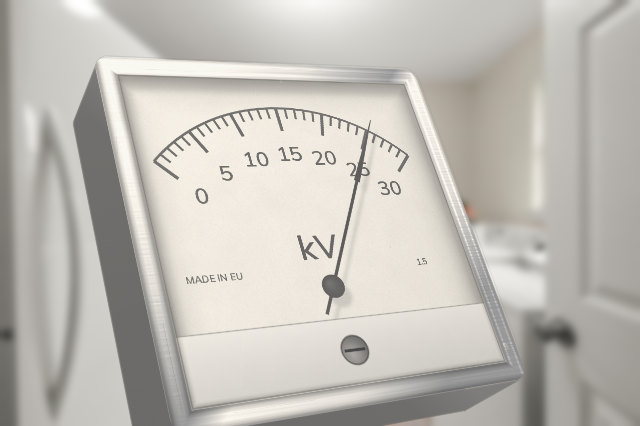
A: 25 kV
